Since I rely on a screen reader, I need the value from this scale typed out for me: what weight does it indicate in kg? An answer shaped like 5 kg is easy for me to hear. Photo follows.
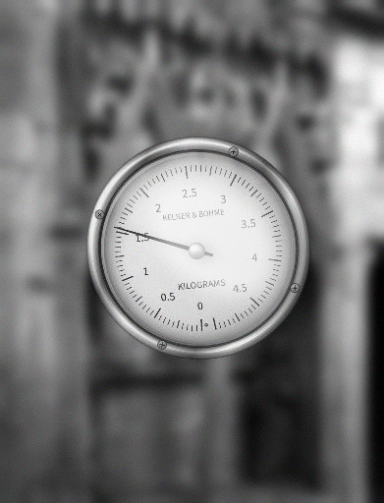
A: 1.55 kg
